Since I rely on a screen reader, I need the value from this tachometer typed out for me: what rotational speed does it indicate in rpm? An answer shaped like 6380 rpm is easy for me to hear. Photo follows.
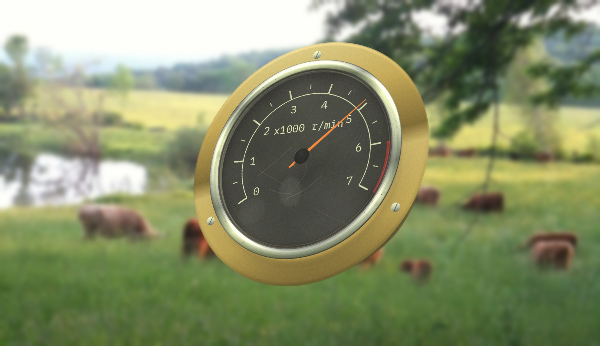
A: 5000 rpm
